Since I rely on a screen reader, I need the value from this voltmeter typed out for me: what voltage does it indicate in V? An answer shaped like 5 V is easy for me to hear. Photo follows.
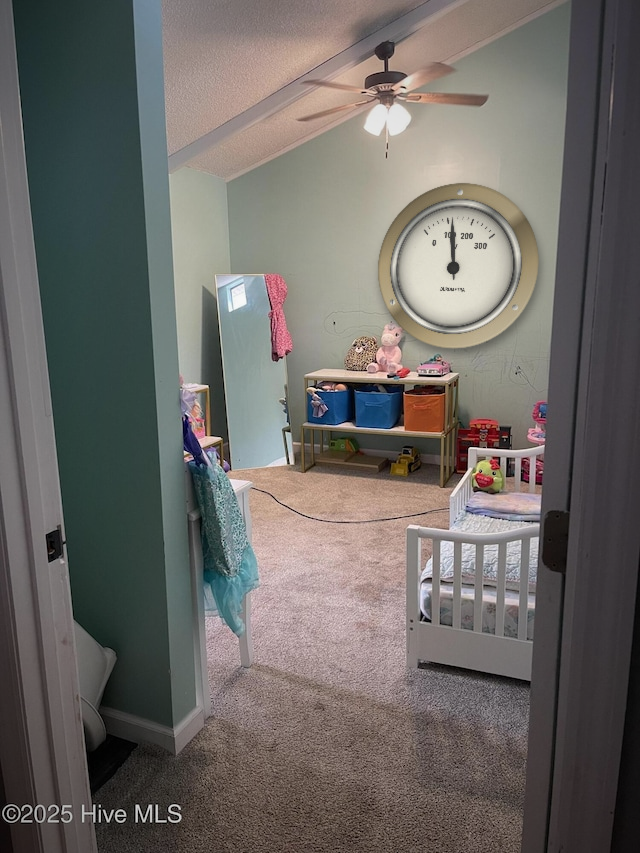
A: 120 V
